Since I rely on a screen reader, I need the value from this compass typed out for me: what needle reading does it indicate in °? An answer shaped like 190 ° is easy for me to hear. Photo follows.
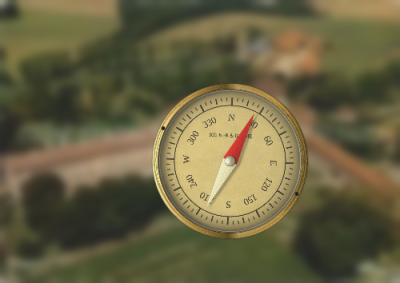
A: 25 °
